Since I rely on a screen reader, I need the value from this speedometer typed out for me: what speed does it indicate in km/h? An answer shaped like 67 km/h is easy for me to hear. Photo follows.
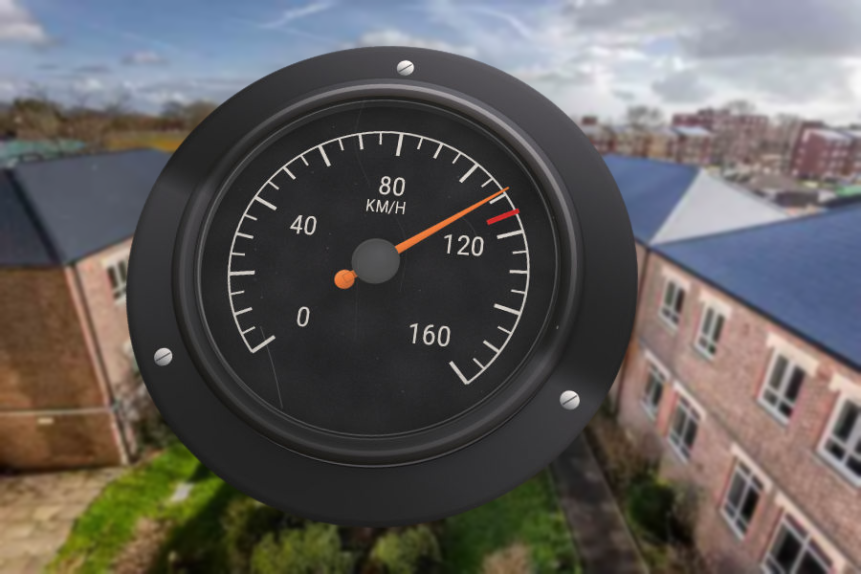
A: 110 km/h
